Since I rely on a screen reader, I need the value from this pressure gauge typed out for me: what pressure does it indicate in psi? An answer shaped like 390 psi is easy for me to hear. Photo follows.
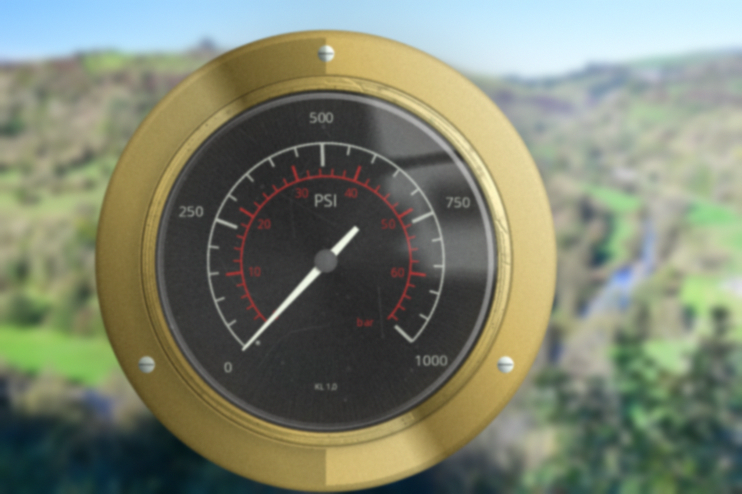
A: 0 psi
